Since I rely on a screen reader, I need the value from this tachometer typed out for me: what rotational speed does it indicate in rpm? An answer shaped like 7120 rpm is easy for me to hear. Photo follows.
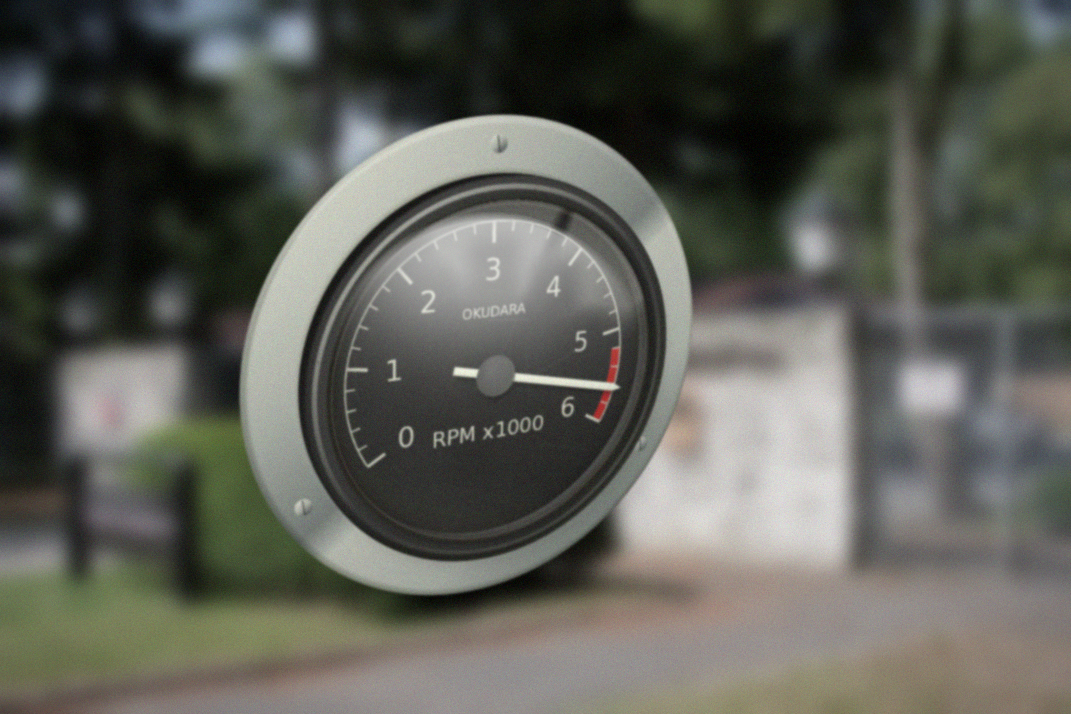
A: 5600 rpm
